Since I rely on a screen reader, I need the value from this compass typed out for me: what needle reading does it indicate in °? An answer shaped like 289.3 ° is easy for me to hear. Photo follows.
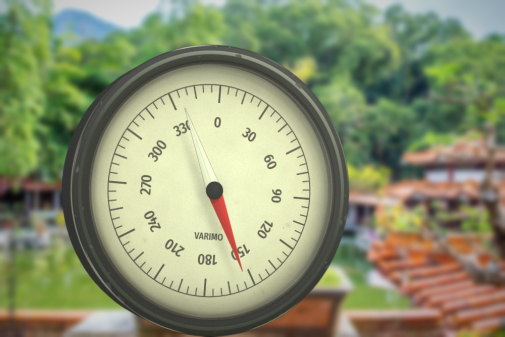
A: 155 °
